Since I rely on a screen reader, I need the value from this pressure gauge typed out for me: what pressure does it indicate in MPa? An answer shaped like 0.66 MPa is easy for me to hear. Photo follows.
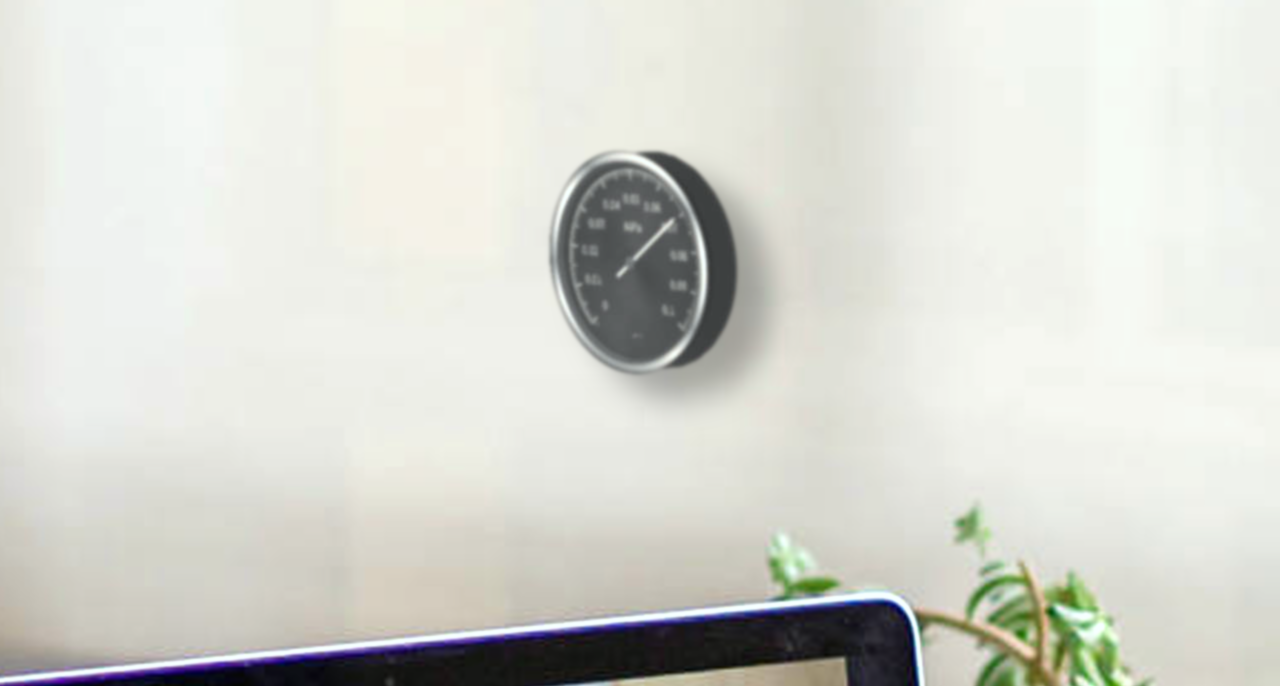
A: 0.07 MPa
